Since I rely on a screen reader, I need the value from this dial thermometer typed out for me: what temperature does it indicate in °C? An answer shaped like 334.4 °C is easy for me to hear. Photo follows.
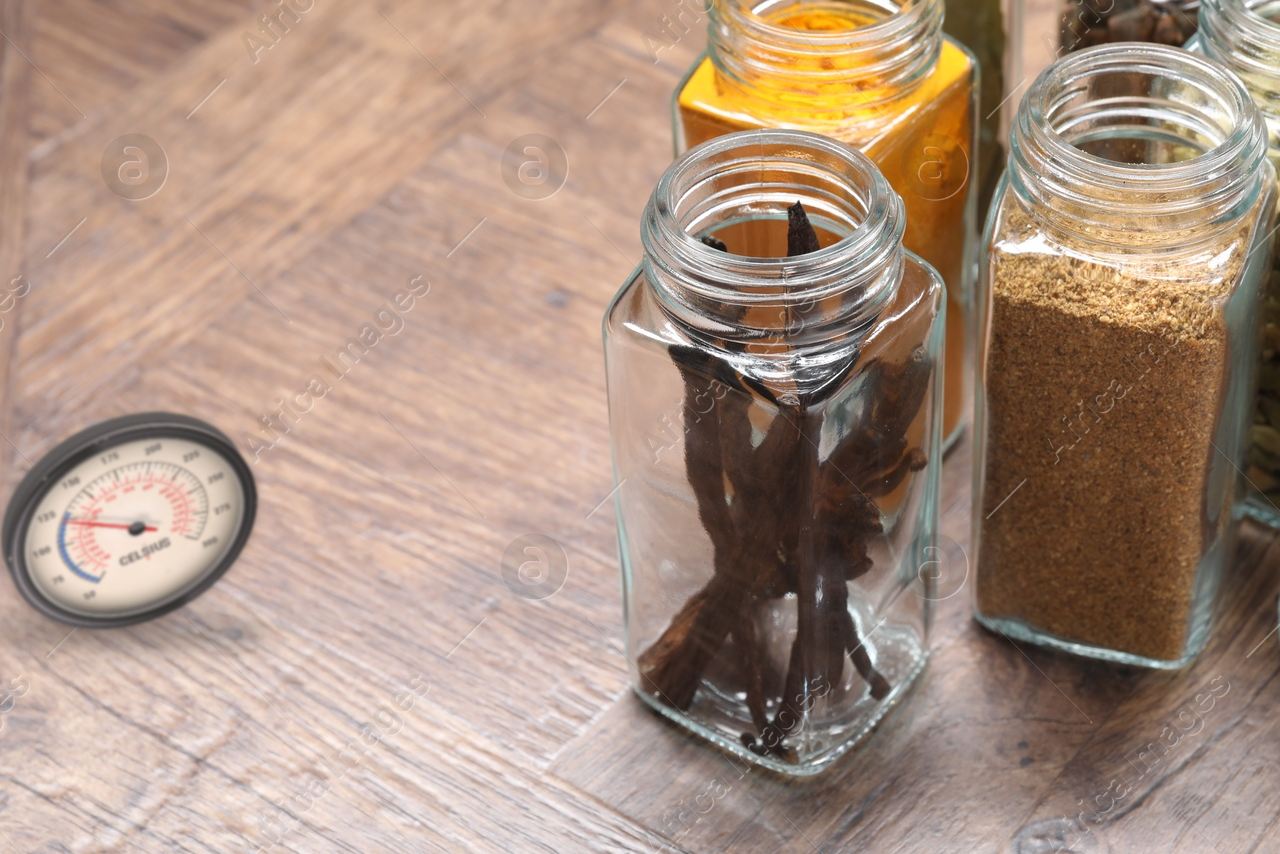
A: 125 °C
